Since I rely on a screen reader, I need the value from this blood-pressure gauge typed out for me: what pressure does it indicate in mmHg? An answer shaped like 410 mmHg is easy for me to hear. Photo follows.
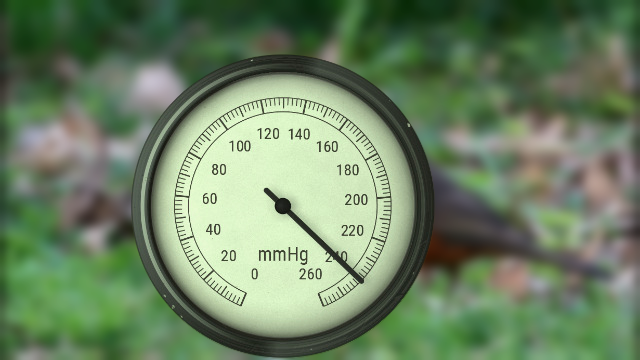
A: 240 mmHg
